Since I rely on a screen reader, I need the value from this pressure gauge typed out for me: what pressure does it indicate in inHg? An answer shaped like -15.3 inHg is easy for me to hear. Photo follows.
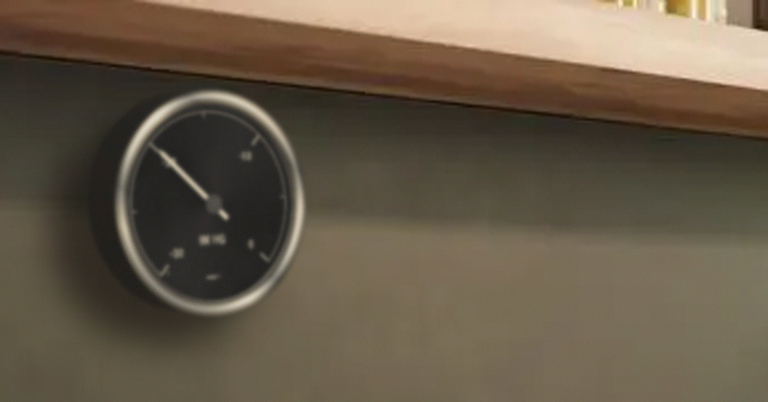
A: -20 inHg
